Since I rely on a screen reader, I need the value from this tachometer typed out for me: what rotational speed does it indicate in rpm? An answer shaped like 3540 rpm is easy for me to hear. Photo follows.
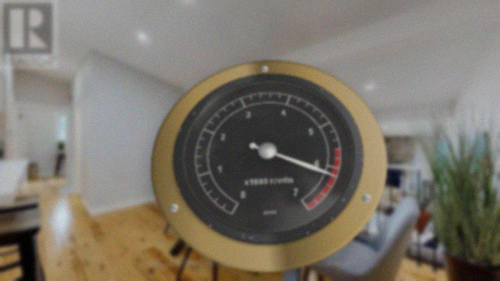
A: 6200 rpm
